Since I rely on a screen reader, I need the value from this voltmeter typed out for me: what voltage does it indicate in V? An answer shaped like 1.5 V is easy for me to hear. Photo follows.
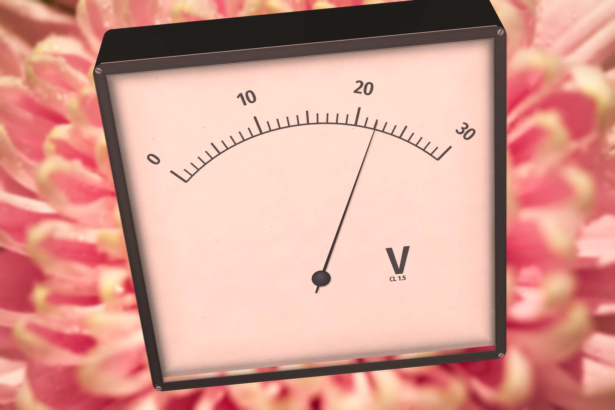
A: 22 V
